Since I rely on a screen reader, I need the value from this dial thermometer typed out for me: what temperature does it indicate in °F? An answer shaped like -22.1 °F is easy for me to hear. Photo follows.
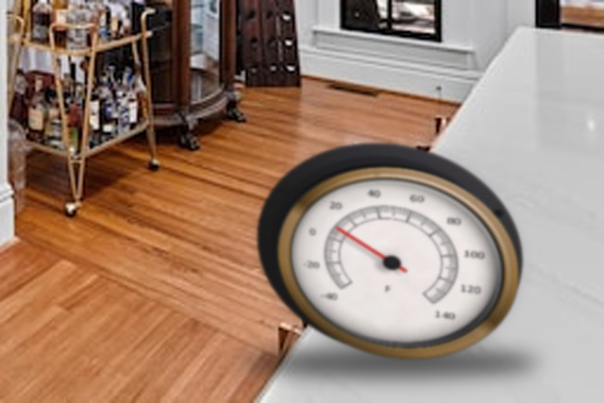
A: 10 °F
